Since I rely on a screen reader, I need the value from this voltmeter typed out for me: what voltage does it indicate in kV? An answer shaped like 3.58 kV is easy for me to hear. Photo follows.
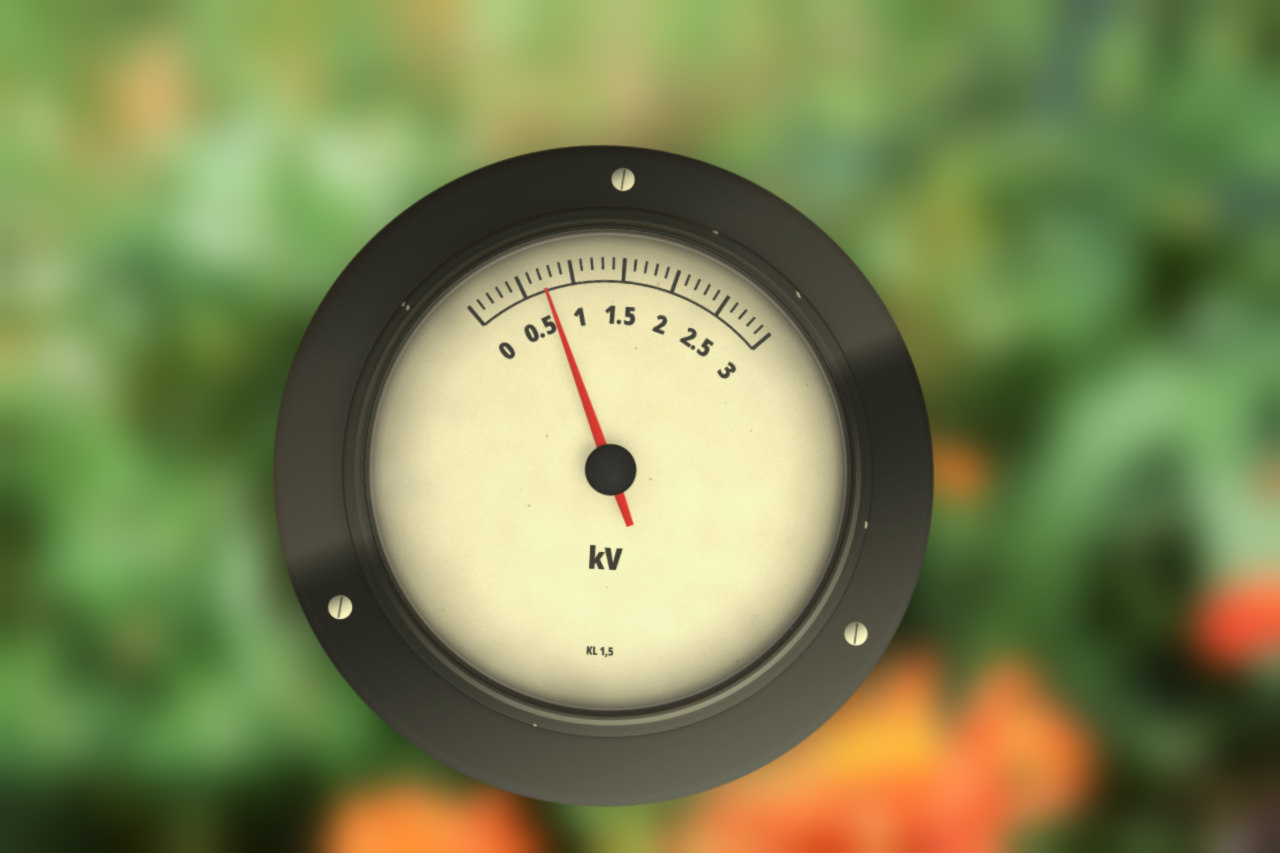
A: 0.7 kV
